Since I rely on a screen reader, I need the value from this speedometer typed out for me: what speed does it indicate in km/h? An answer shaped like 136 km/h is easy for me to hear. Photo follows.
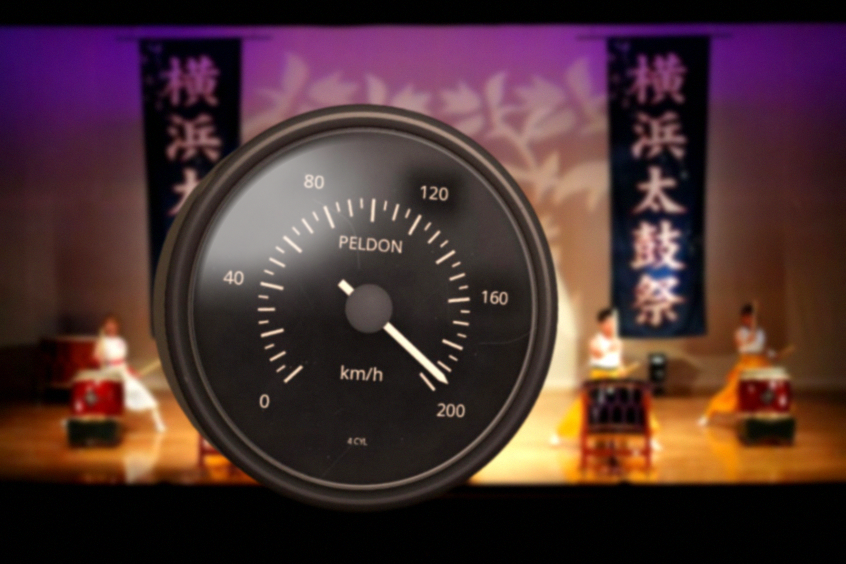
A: 195 km/h
